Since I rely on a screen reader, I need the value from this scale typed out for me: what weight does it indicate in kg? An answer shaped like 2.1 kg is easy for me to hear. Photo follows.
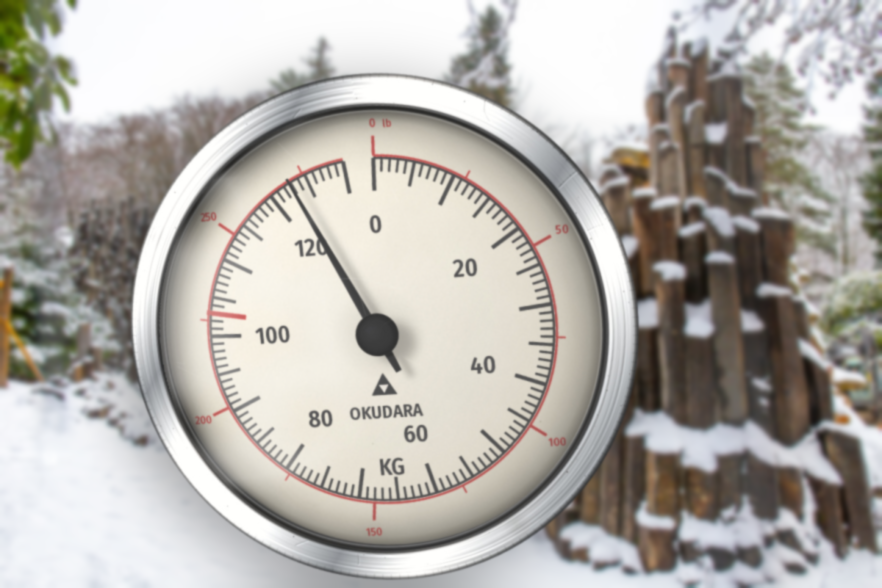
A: 123 kg
